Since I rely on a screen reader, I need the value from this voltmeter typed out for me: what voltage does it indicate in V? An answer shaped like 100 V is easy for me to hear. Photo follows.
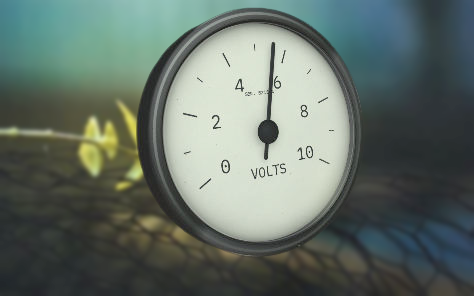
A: 5.5 V
